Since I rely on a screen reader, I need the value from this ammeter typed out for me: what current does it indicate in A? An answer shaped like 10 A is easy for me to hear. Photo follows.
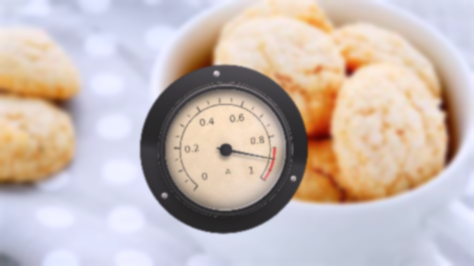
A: 0.9 A
